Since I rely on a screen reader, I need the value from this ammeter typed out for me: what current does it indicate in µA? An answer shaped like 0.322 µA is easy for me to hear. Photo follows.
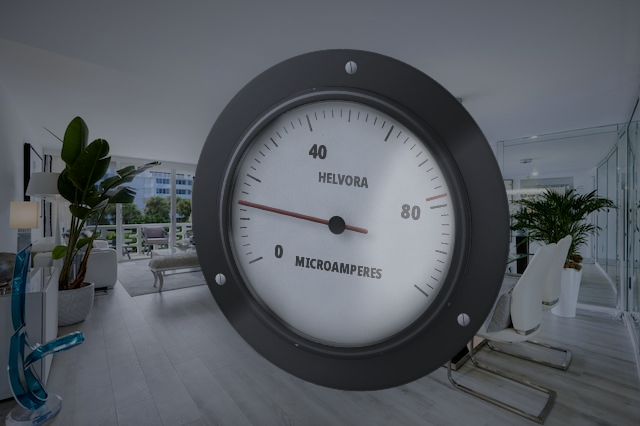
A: 14 µA
